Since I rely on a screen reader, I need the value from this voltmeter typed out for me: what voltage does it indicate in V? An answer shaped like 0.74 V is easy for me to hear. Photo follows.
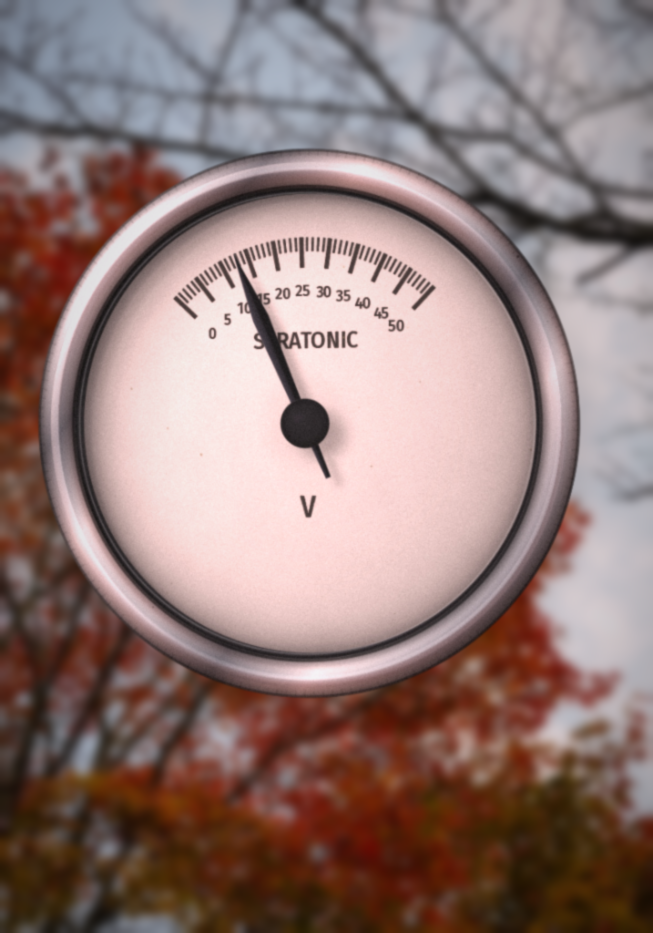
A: 13 V
